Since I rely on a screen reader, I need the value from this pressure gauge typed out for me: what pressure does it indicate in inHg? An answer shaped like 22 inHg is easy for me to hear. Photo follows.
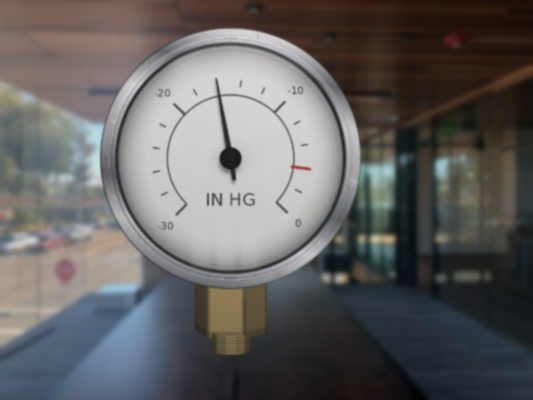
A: -16 inHg
